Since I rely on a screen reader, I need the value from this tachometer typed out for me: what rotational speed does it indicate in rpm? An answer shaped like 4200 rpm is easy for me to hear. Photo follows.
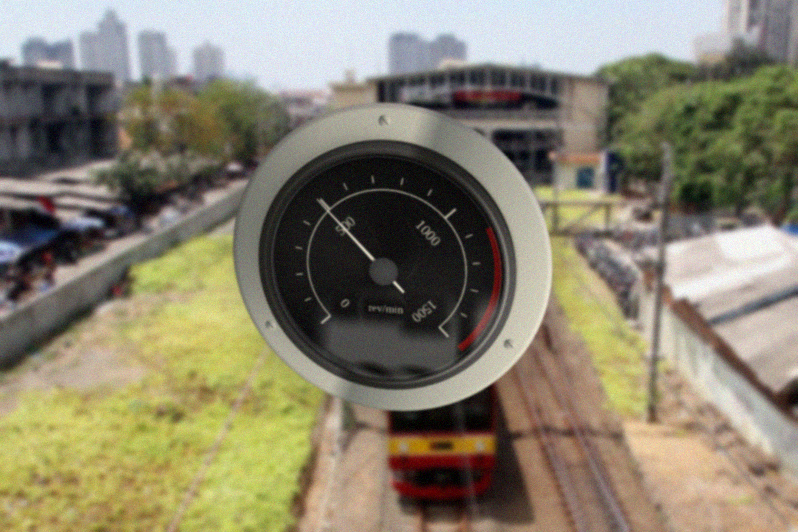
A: 500 rpm
